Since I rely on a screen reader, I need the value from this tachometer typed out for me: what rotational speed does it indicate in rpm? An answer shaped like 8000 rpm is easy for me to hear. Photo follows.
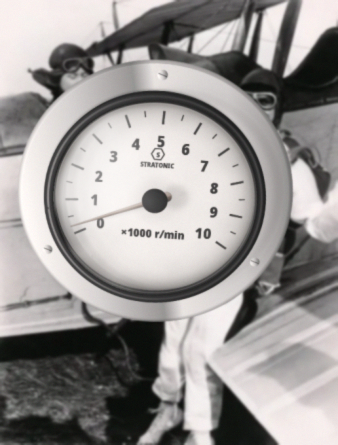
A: 250 rpm
